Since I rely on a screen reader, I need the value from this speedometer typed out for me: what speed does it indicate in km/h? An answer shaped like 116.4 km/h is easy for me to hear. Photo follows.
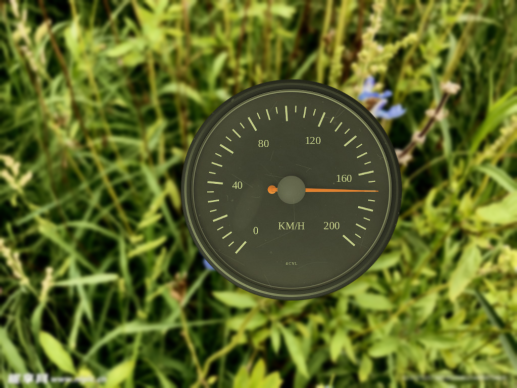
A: 170 km/h
